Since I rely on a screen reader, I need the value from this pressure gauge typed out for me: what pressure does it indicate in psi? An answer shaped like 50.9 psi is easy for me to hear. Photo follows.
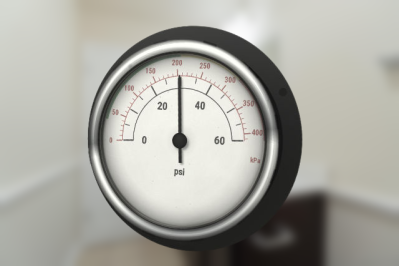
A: 30 psi
